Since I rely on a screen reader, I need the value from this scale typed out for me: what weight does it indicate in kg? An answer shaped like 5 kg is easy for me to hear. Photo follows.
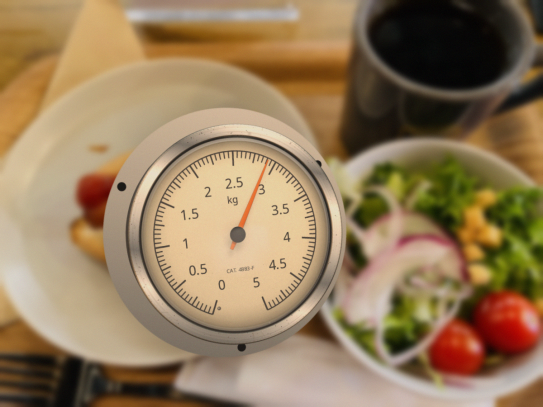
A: 2.9 kg
